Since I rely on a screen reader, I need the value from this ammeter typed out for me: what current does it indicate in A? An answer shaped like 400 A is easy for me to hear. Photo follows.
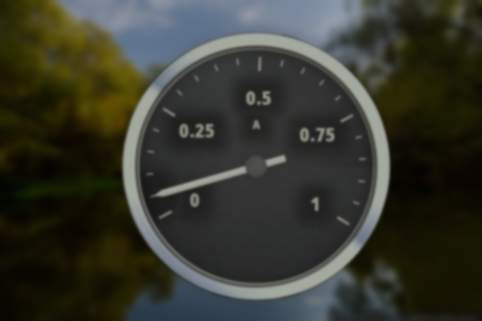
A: 0.05 A
